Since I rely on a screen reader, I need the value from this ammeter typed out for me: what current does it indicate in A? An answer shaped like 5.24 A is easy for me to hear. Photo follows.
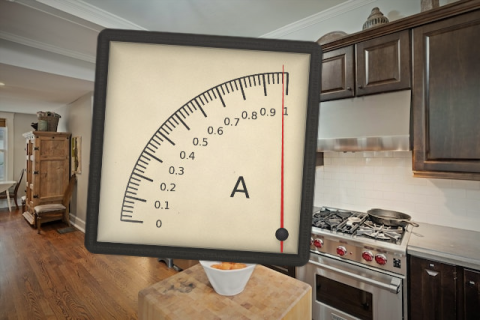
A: 0.98 A
